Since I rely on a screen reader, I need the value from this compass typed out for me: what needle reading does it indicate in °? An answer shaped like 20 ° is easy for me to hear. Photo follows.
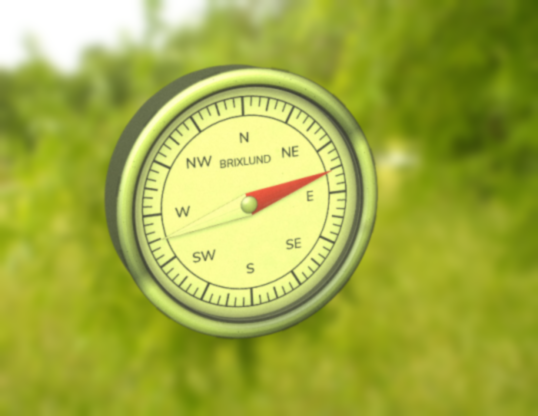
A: 75 °
